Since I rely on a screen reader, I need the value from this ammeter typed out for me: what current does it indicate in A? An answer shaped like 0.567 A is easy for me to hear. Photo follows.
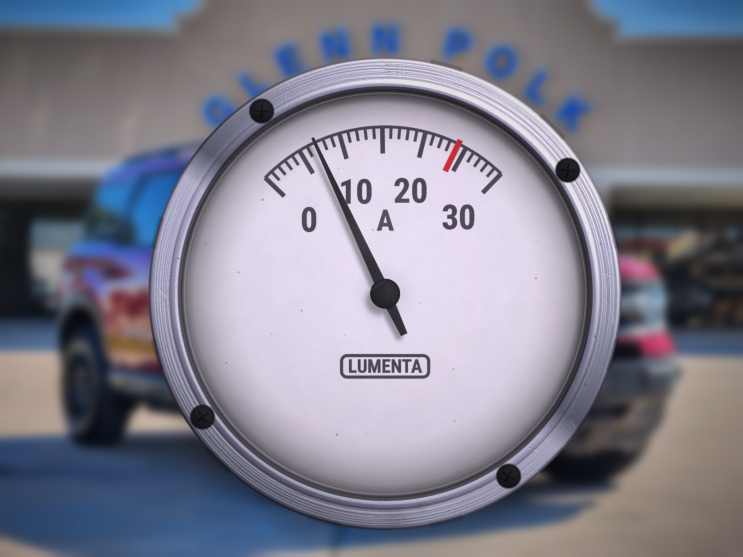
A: 7 A
